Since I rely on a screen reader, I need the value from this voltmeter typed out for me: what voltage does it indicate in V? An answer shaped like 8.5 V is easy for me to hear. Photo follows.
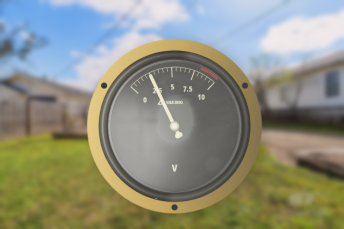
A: 2.5 V
